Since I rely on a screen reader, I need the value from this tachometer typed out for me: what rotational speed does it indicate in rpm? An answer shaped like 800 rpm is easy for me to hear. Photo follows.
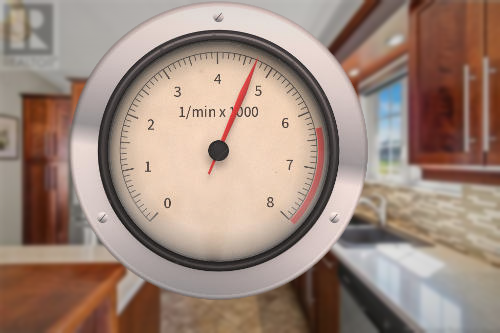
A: 4700 rpm
